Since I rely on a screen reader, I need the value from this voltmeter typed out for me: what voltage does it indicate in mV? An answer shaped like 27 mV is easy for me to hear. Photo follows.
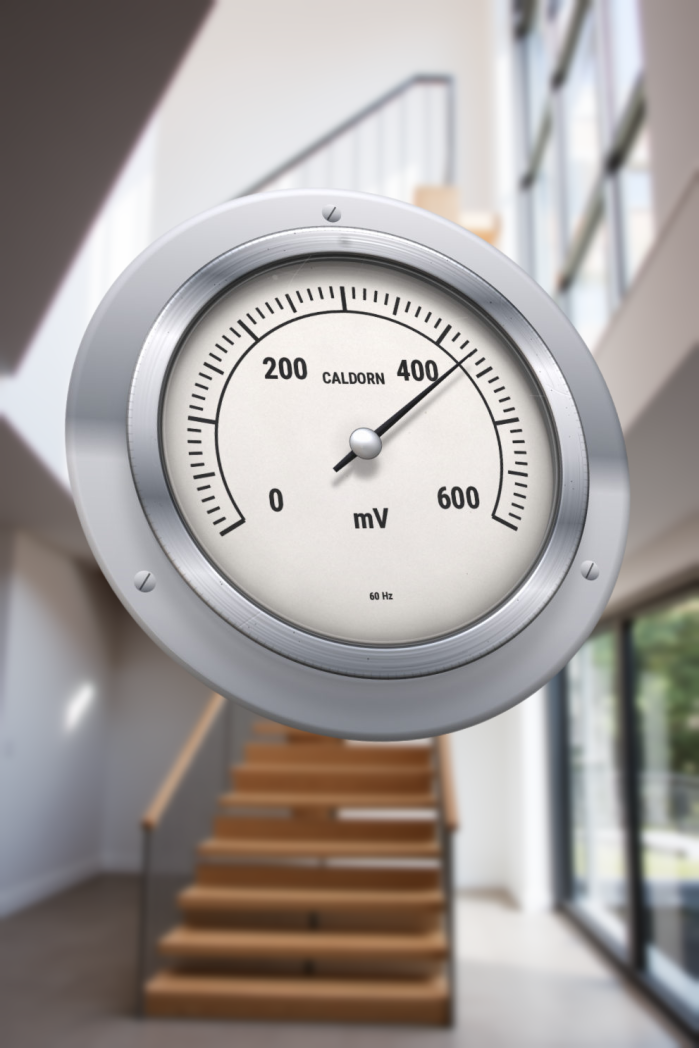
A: 430 mV
